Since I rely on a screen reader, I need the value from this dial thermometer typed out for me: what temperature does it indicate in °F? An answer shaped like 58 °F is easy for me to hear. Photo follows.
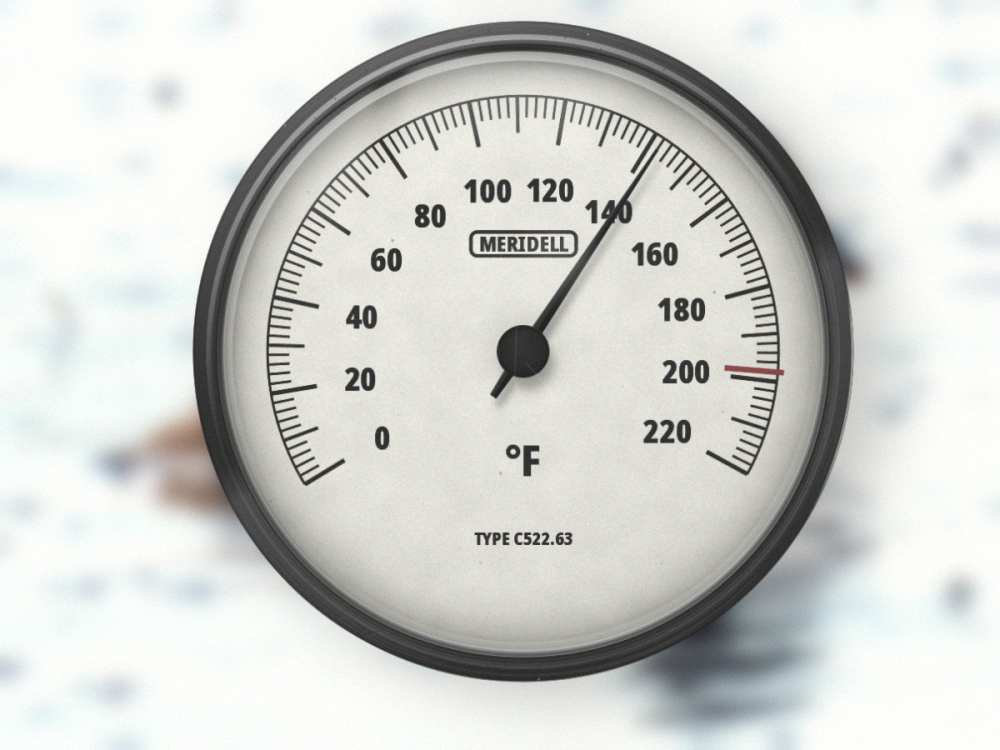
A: 142 °F
